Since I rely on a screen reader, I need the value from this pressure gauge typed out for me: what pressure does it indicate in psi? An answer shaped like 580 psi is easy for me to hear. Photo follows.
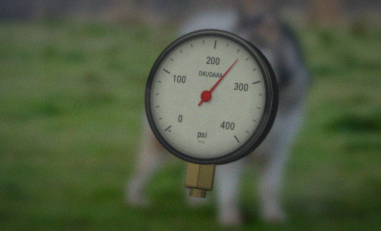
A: 250 psi
